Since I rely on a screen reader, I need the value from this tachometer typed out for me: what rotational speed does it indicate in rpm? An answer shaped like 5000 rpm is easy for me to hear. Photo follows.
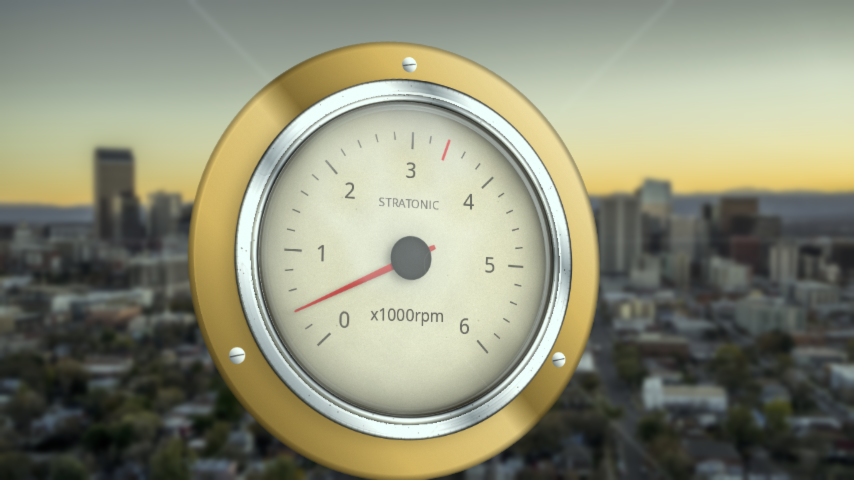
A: 400 rpm
